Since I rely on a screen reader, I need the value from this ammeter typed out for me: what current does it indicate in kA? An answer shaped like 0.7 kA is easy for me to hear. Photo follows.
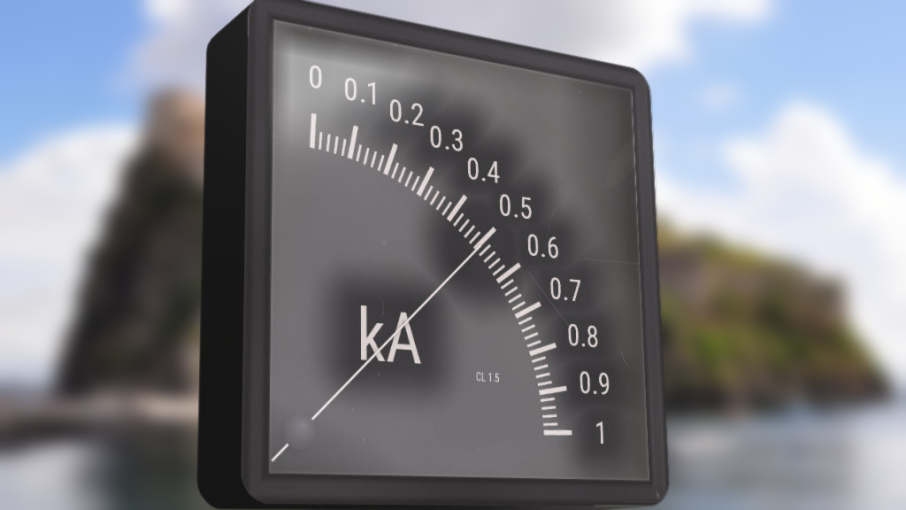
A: 0.5 kA
